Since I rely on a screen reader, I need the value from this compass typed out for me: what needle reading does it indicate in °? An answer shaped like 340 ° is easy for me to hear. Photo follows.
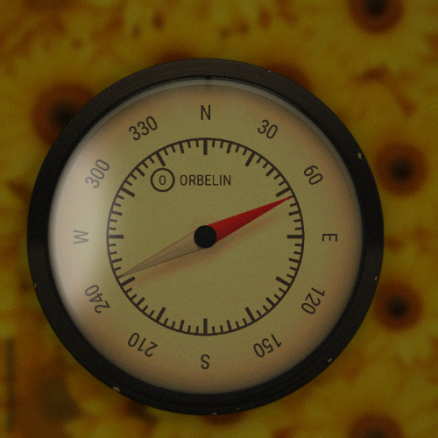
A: 65 °
